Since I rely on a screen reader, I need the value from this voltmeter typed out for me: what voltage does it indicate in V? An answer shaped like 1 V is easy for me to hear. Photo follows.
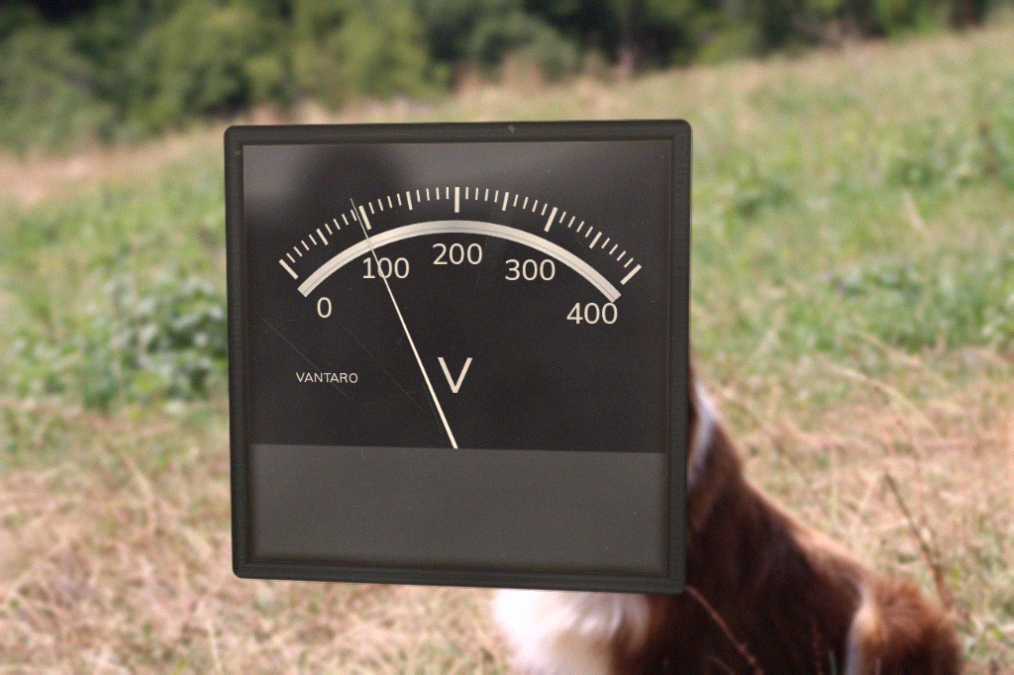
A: 95 V
